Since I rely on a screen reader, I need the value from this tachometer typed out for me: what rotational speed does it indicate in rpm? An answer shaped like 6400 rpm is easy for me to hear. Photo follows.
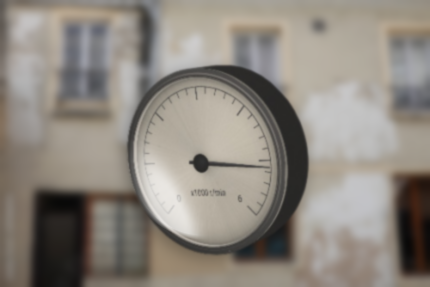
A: 5100 rpm
